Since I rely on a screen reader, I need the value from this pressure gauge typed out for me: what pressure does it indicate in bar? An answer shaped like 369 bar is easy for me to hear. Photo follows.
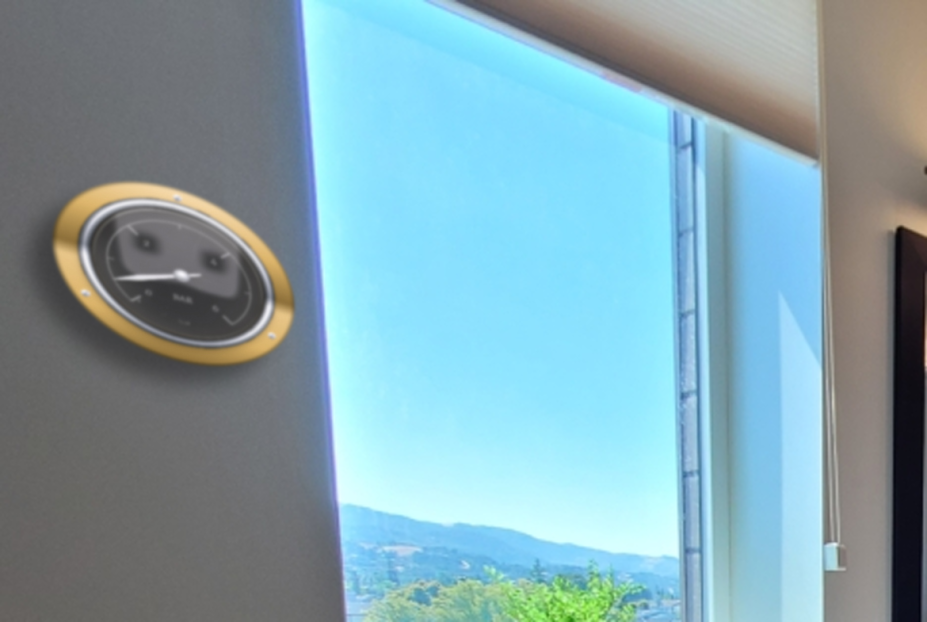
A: 0.5 bar
